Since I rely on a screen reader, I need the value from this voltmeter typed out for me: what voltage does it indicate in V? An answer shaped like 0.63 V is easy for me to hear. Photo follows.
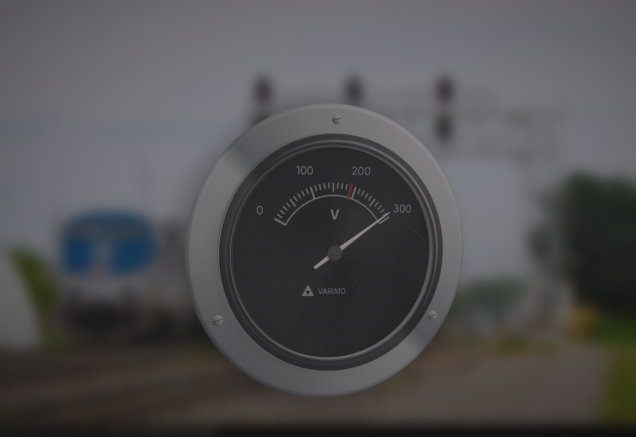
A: 290 V
